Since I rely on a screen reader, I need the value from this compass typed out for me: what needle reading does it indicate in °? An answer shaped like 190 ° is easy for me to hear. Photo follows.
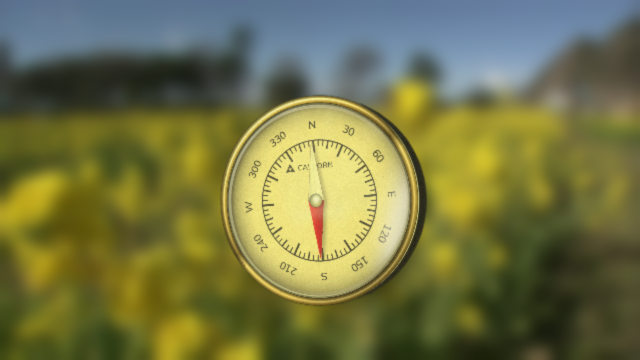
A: 180 °
